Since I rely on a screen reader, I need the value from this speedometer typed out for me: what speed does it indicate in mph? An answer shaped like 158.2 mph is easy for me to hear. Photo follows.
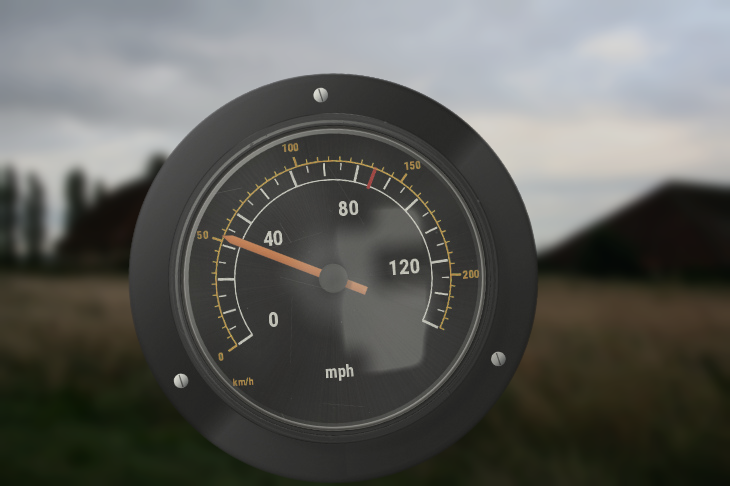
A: 32.5 mph
